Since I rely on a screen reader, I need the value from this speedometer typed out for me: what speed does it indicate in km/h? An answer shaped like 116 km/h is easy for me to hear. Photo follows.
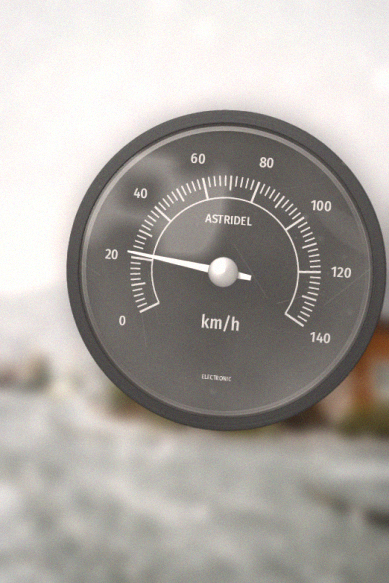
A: 22 km/h
